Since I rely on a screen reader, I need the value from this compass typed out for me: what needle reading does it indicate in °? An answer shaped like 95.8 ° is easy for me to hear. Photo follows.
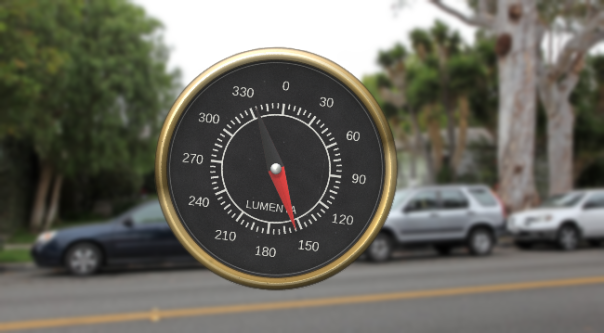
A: 155 °
